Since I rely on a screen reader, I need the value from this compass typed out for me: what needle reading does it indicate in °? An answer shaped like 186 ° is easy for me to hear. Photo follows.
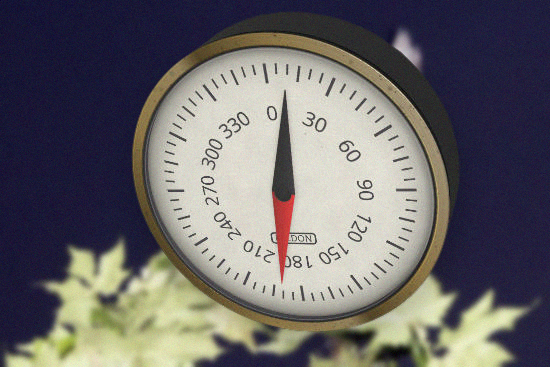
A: 190 °
